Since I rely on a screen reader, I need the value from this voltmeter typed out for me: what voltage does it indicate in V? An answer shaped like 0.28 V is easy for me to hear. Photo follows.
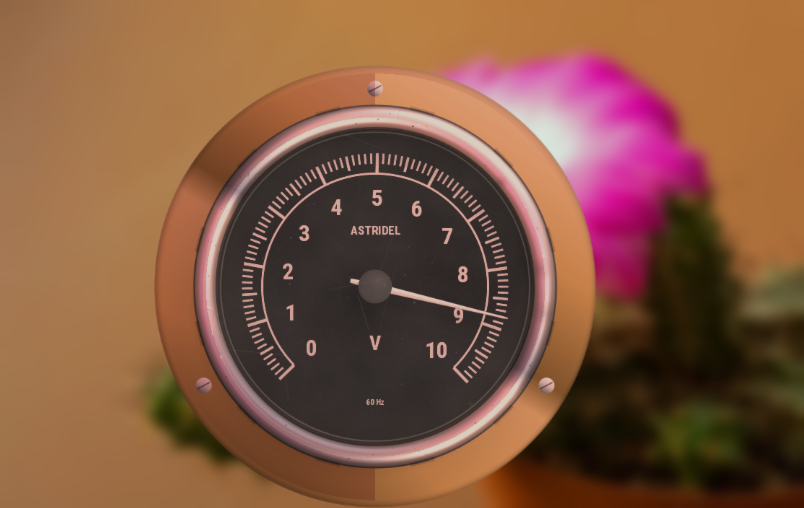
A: 8.8 V
